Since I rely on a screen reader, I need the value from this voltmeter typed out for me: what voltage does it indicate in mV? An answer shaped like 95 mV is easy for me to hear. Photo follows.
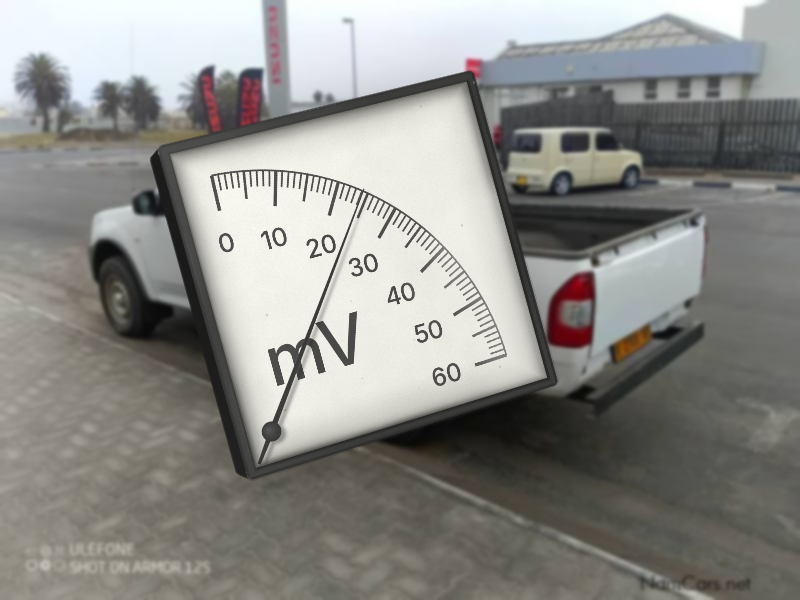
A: 24 mV
